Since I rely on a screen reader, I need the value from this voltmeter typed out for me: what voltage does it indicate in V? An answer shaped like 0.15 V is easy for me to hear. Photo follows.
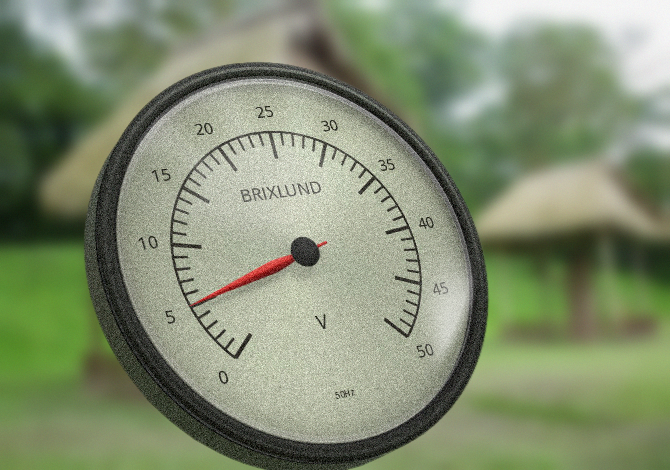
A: 5 V
